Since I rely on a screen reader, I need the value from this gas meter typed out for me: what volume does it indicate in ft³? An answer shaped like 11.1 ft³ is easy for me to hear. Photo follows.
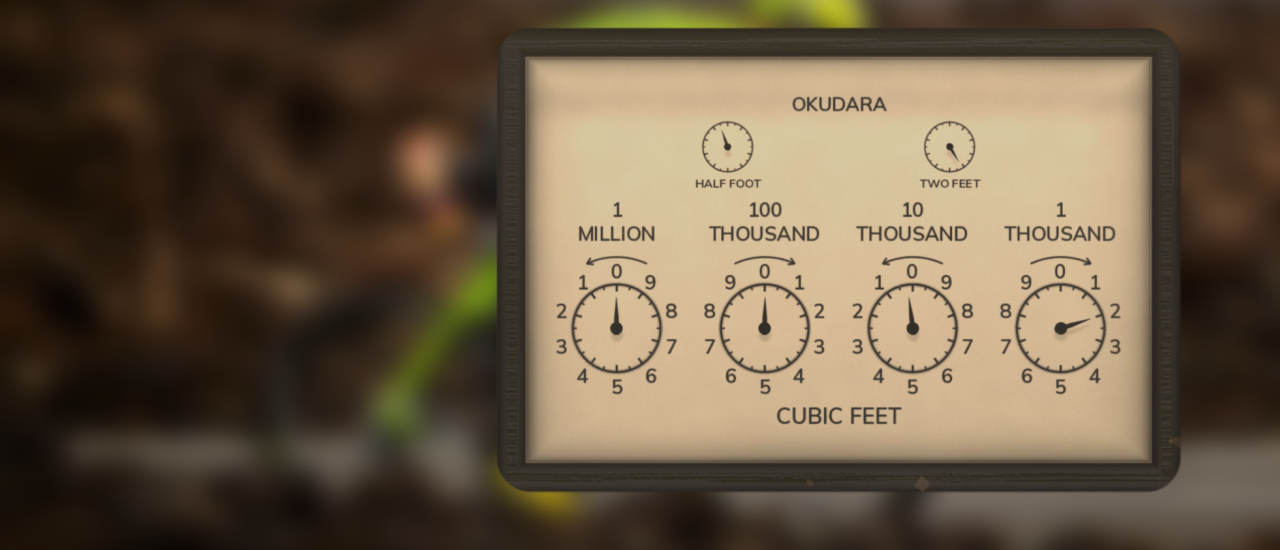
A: 200 ft³
